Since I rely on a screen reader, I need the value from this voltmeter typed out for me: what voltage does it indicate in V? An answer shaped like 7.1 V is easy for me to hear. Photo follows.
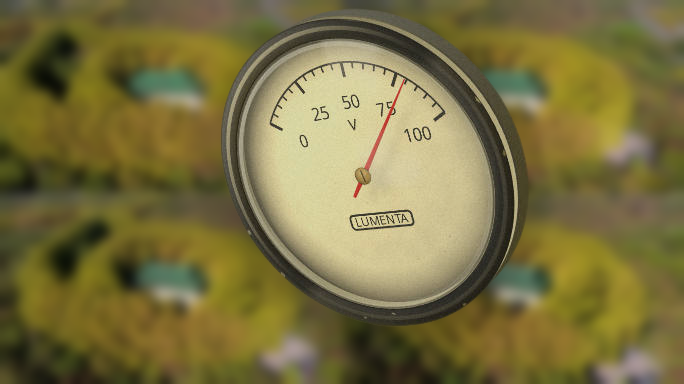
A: 80 V
